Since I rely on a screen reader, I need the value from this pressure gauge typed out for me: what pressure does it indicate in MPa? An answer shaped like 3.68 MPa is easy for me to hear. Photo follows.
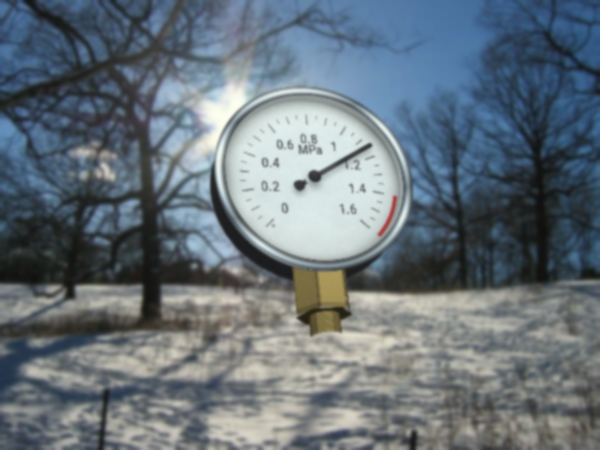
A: 1.15 MPa
